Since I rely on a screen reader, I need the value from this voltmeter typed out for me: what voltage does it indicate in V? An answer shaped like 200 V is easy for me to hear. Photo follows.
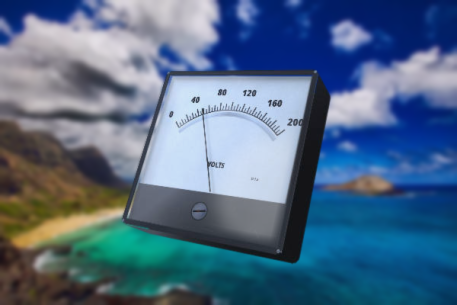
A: 50 V
